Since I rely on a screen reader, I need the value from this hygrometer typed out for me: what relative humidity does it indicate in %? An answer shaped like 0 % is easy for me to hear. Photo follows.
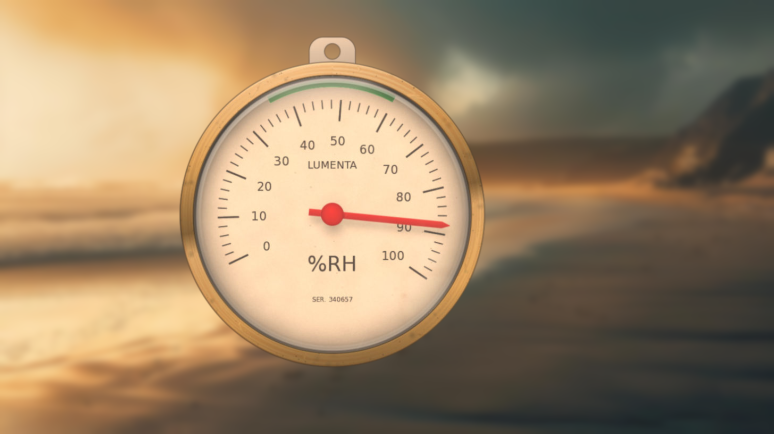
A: 88 %
